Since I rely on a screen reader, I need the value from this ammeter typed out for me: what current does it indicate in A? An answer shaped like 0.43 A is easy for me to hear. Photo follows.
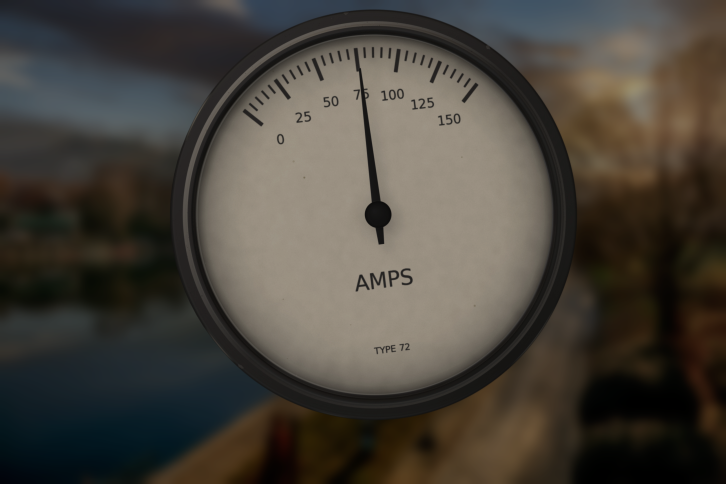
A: 75 A
